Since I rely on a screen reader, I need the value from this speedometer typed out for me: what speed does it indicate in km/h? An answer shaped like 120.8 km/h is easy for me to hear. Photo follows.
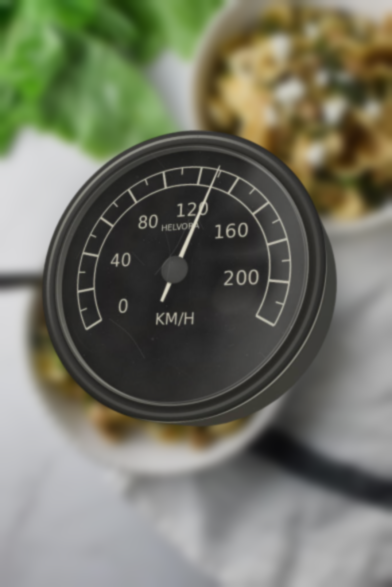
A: 130 km/h
